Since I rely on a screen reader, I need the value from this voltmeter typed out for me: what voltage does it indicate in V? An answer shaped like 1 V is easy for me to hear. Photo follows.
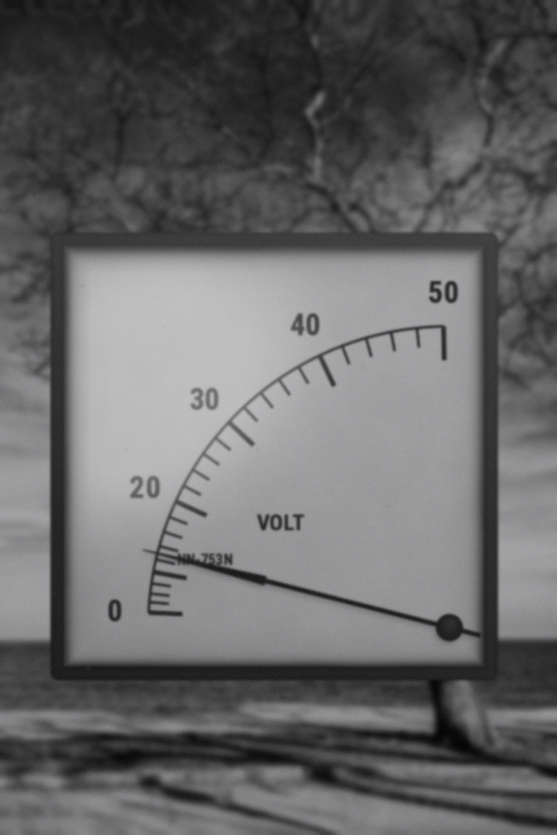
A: 13 V
